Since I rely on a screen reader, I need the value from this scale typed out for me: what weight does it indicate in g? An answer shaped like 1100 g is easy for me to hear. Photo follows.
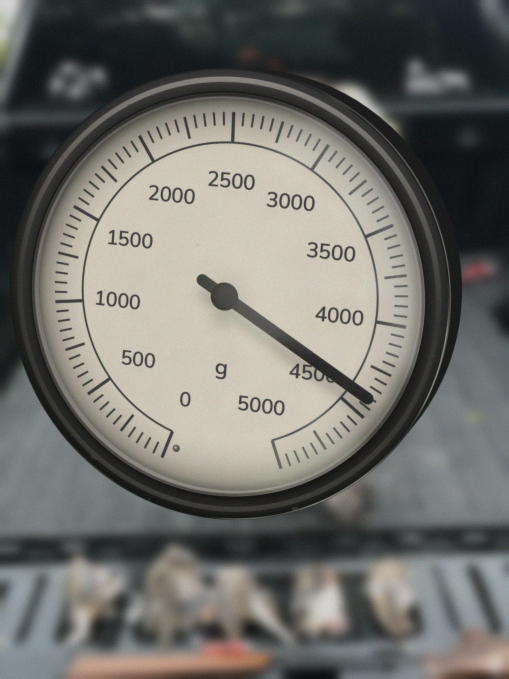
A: 4400 g
